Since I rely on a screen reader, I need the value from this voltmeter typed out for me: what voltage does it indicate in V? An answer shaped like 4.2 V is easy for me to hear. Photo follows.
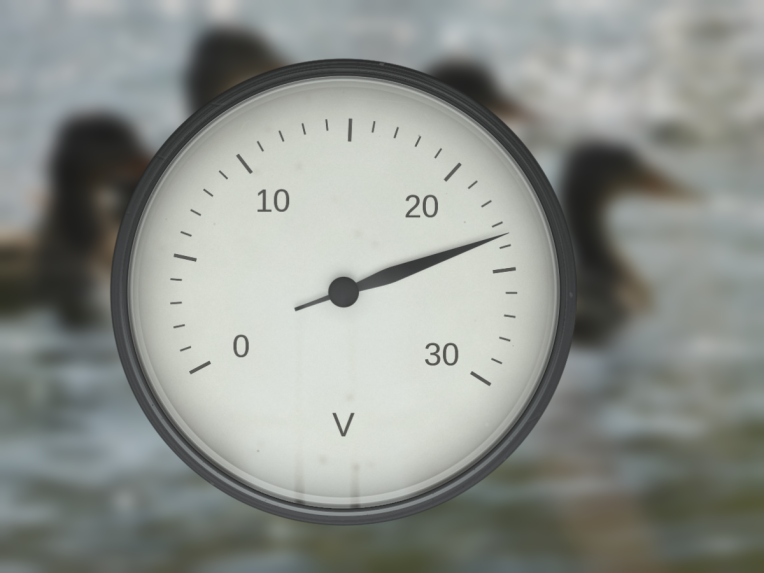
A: 23.5 V
